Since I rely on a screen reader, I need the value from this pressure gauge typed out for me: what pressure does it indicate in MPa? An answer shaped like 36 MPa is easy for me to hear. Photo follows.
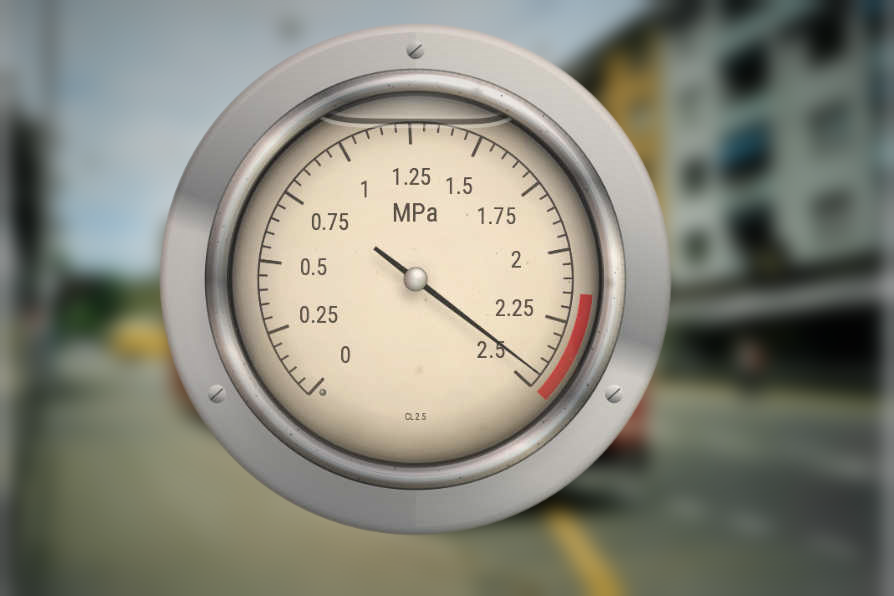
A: 2.45 MPa
